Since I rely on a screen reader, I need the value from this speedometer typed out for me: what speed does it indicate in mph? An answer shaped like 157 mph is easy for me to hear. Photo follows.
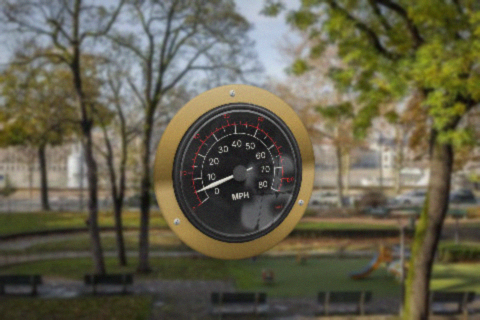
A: 5 mph
